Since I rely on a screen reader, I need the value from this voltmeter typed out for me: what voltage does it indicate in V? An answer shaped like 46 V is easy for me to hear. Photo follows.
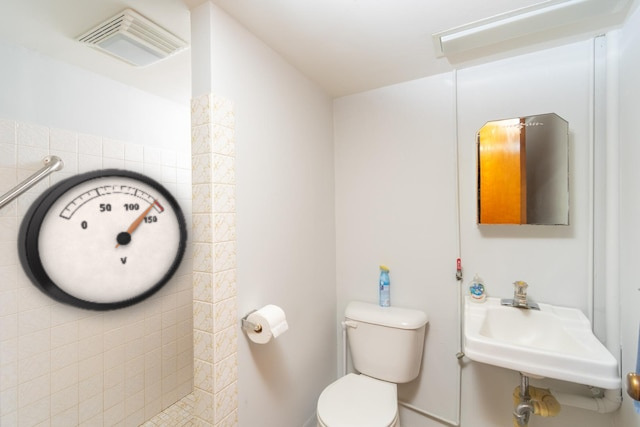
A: 130 V
